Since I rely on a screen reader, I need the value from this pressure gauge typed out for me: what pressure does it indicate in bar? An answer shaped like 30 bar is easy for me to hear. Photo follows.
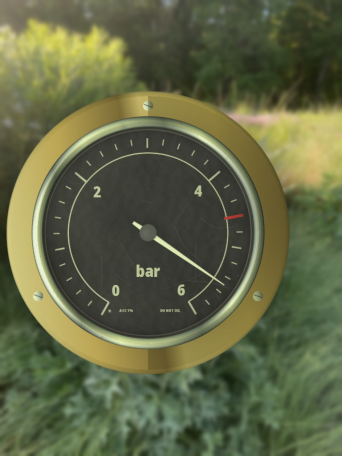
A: 5.5 bar
